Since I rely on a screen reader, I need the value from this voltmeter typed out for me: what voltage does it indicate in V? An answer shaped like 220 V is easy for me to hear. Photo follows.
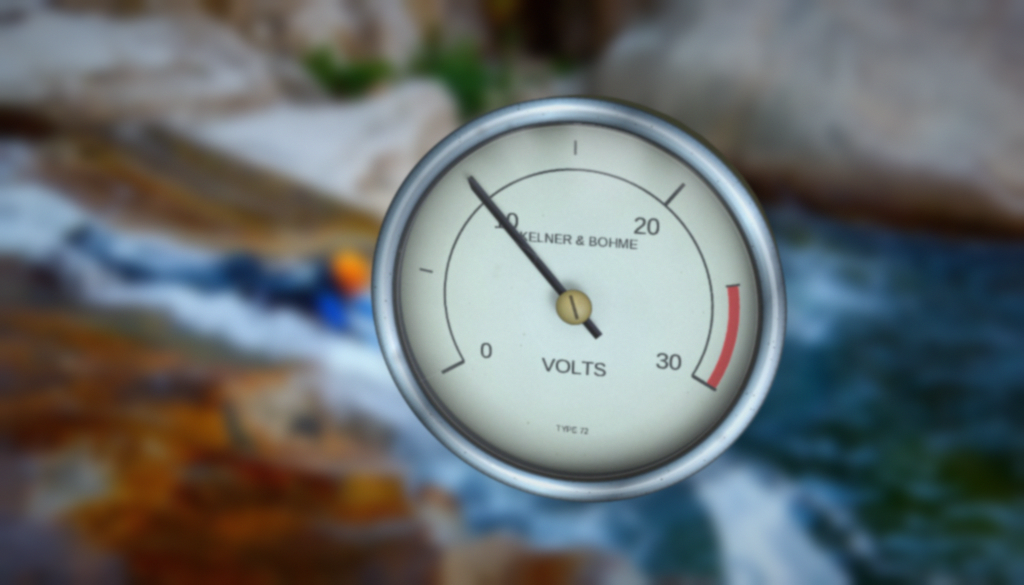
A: 10 V
